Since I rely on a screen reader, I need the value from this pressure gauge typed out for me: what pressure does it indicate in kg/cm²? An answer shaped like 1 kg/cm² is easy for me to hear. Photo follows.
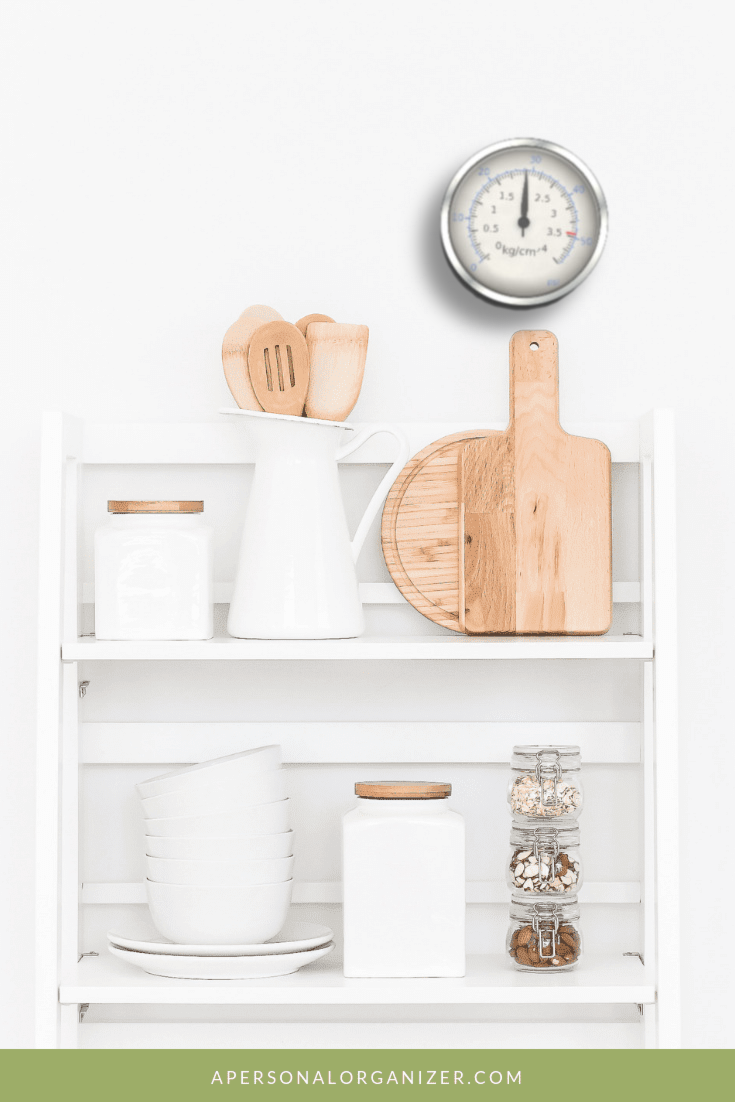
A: 2 kg/cm²
